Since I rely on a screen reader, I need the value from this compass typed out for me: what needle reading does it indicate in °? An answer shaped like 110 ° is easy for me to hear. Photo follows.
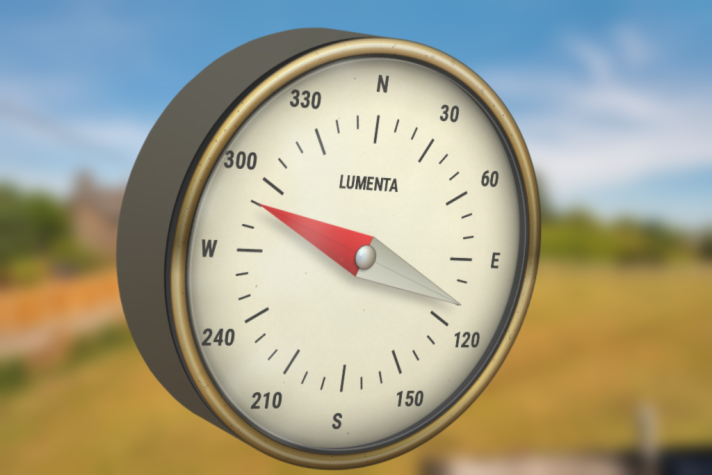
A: 290 °
